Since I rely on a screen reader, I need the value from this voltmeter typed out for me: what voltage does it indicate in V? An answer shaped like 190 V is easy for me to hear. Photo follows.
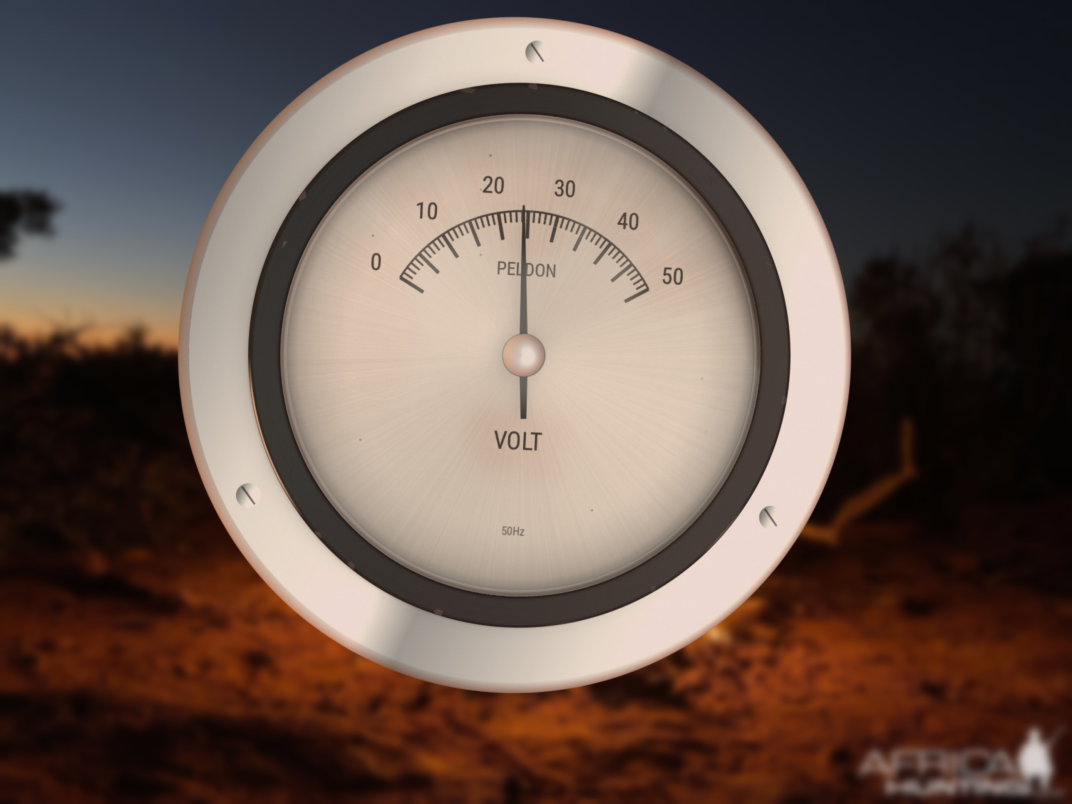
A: 24 V
